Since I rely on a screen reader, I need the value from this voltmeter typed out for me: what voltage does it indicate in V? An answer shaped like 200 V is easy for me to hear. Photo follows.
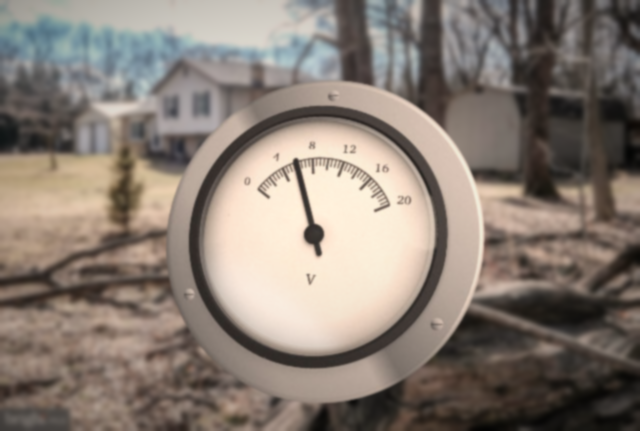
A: 6 V
